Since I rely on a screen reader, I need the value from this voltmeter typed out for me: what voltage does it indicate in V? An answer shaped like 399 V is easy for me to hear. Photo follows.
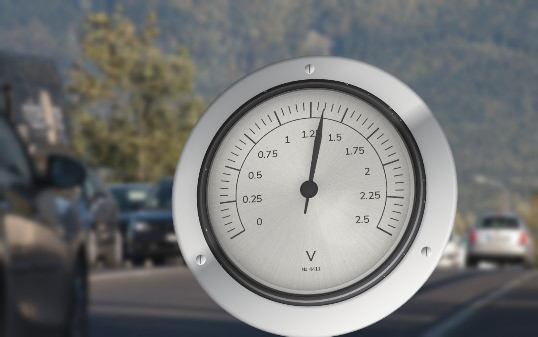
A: 1.35 V
